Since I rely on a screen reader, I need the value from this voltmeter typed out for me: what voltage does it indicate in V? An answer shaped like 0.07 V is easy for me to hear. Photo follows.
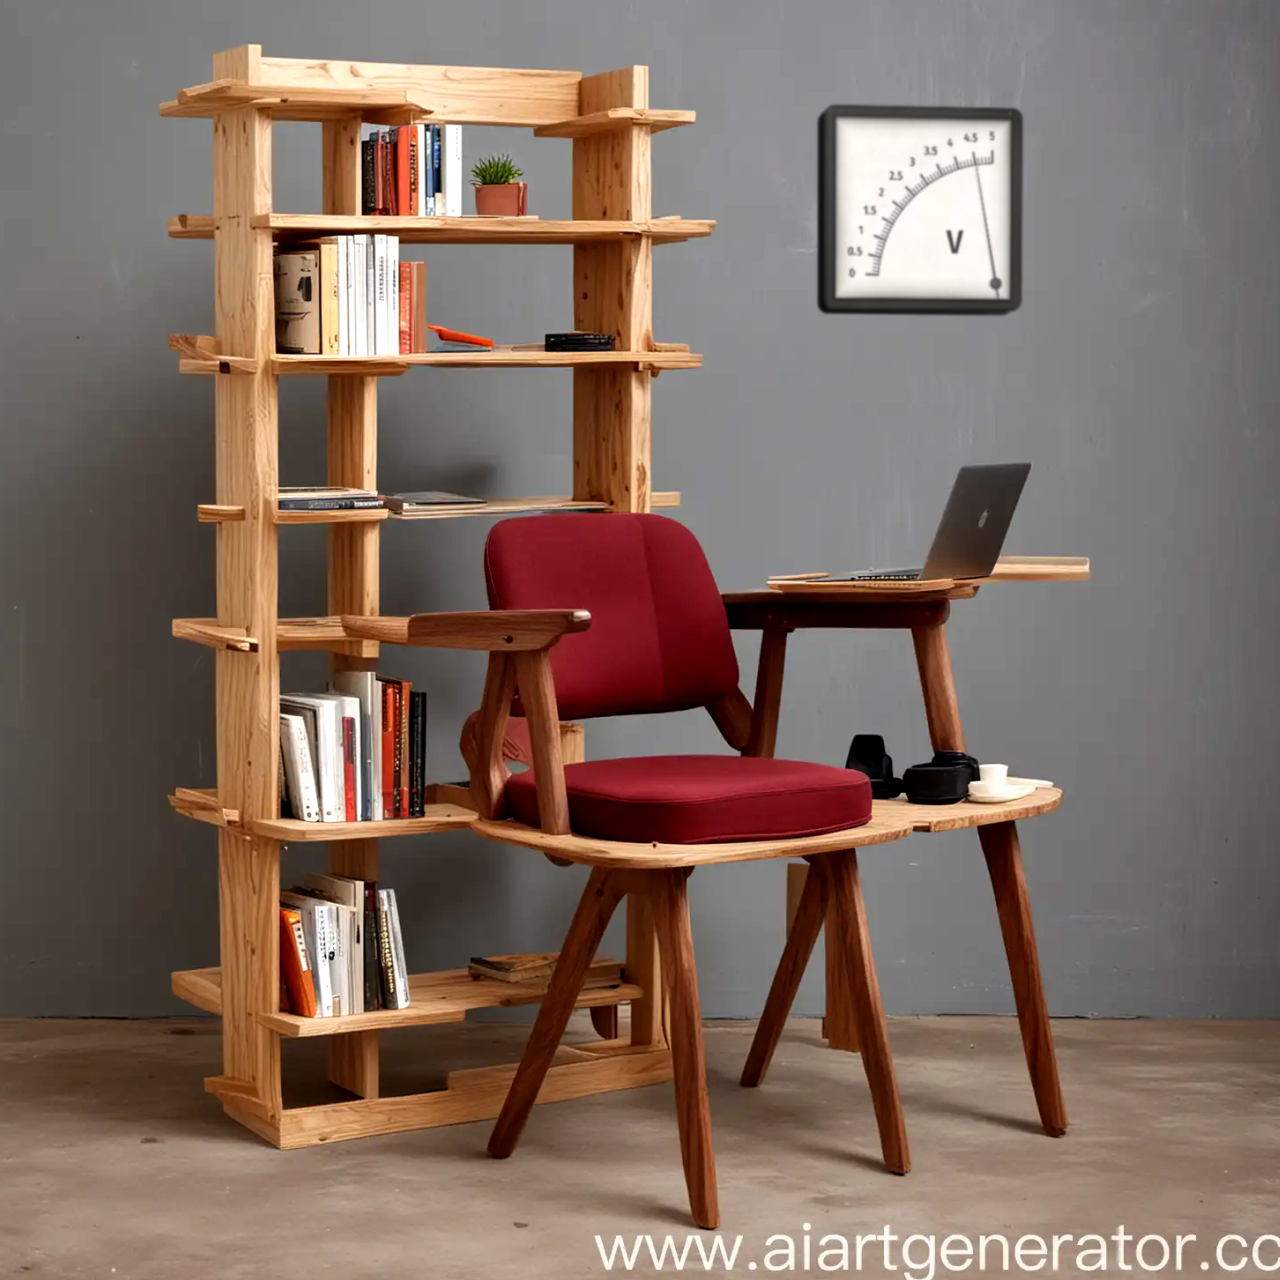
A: 4.5 V
